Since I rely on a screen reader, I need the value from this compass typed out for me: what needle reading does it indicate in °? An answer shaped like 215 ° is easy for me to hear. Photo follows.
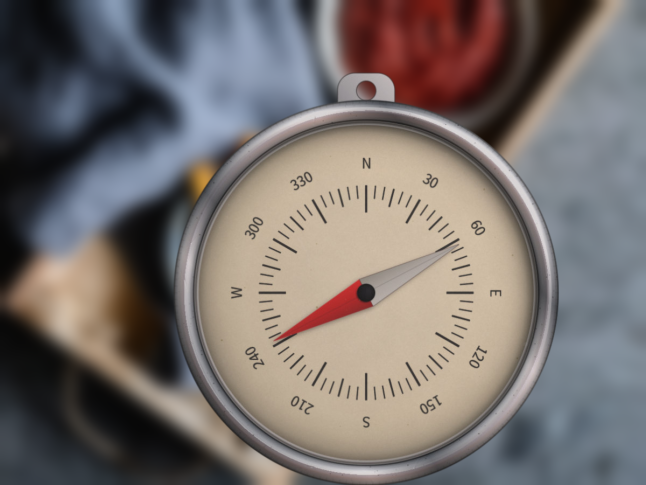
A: 242.5 °
